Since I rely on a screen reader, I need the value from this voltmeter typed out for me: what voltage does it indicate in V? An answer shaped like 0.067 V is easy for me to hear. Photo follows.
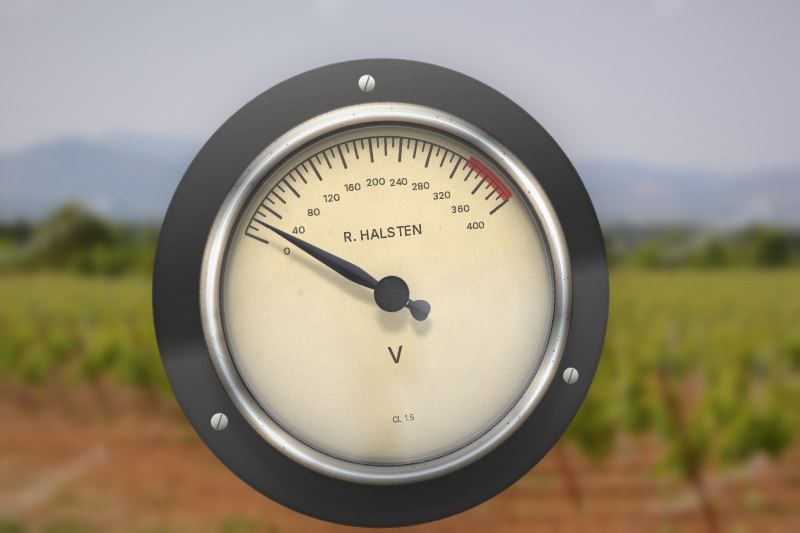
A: 20 V
